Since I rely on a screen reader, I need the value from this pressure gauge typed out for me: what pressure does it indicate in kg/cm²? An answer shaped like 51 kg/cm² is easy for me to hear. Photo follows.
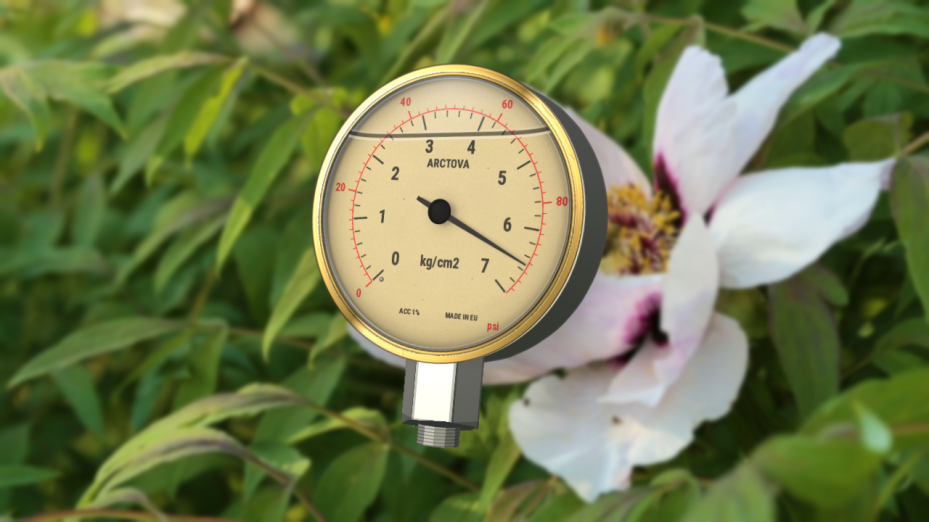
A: 6.5 kg/cm²
